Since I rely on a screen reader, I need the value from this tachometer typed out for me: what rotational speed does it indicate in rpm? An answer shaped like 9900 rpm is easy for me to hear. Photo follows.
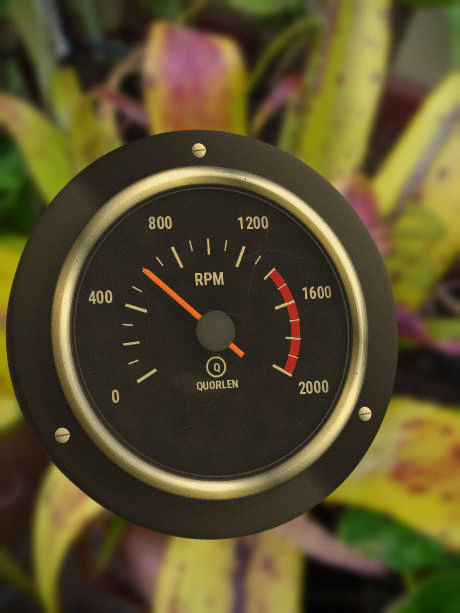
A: 600 rpm
